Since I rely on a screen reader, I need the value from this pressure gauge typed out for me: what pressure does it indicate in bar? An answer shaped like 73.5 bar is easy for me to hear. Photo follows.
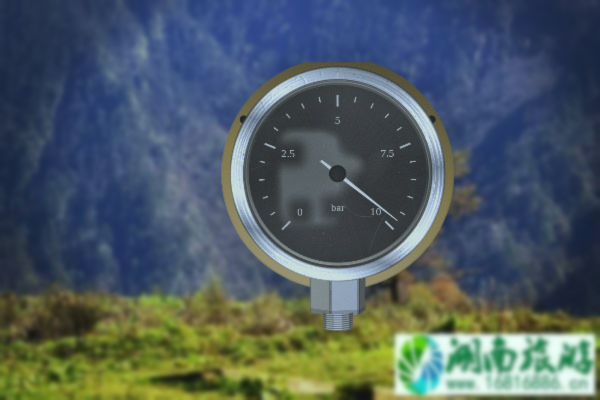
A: 9.75 bar
